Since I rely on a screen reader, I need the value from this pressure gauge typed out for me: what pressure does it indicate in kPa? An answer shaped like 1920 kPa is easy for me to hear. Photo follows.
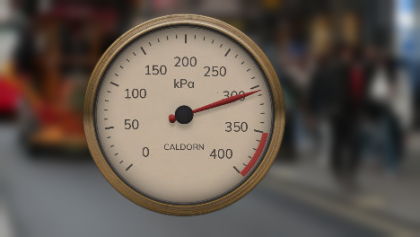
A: 305 kPa
